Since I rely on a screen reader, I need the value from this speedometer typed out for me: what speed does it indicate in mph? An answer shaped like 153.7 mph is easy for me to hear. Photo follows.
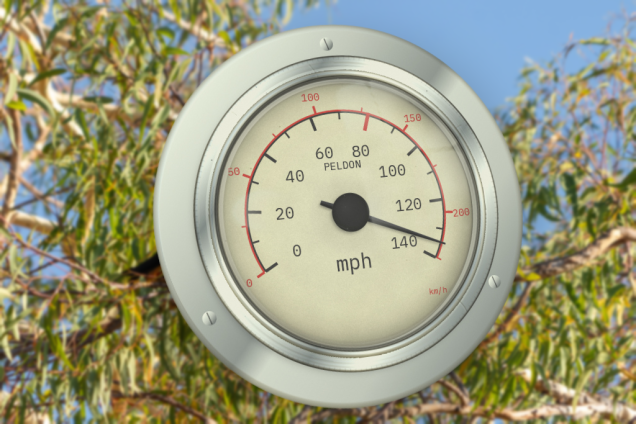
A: 135 mph
